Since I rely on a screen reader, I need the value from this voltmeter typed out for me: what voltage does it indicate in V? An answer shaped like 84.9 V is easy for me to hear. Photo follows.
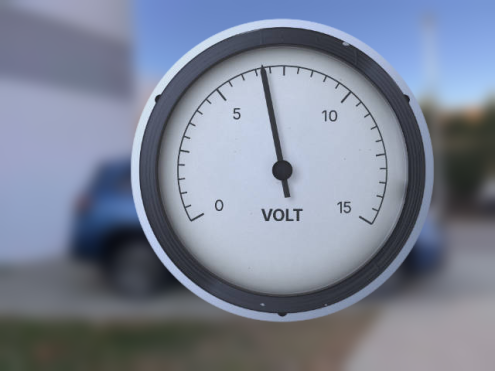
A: 6.75 V
